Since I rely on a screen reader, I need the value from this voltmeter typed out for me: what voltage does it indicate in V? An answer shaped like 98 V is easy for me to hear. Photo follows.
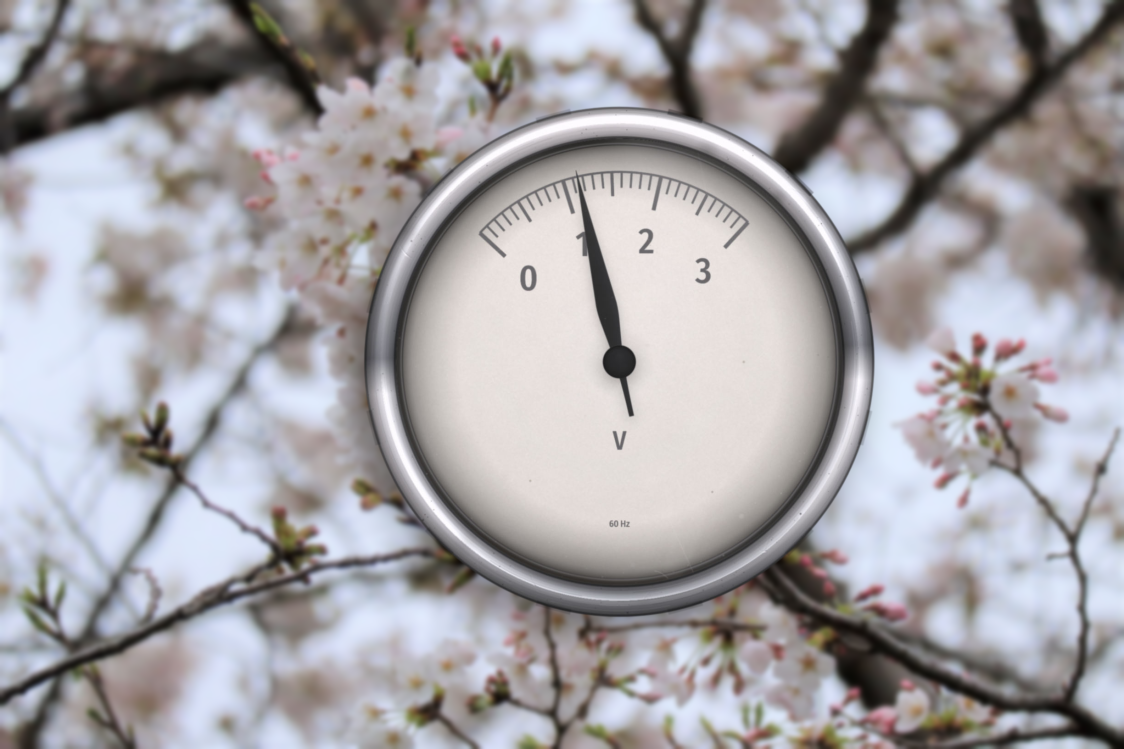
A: 1.15 V
